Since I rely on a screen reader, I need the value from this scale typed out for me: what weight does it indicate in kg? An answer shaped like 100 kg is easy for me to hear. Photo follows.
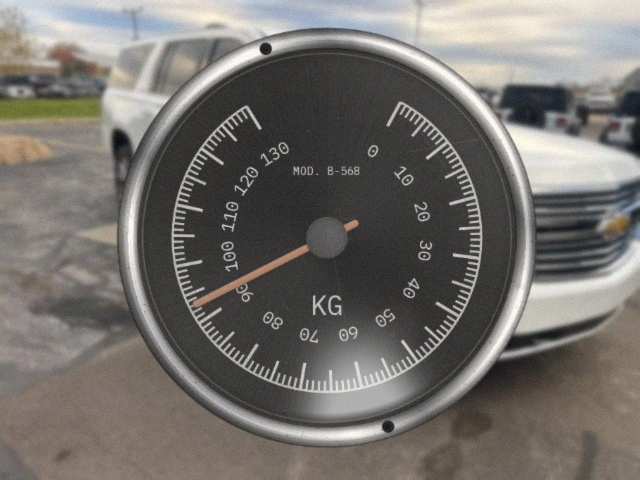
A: 93 kg
